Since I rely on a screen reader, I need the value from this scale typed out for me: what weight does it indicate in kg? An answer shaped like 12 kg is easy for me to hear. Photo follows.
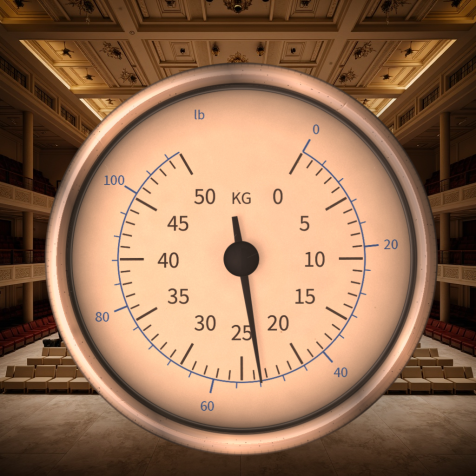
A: 23.5 kg
